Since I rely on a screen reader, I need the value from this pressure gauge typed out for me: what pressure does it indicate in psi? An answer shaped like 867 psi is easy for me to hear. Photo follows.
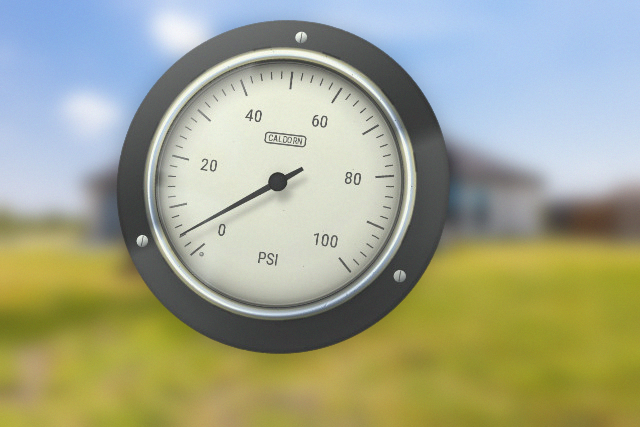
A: 4 psi
